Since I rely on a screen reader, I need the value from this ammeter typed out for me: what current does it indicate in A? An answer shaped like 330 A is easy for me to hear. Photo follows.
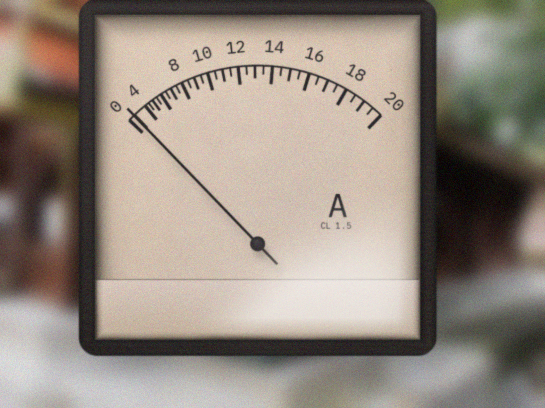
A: 2 A
